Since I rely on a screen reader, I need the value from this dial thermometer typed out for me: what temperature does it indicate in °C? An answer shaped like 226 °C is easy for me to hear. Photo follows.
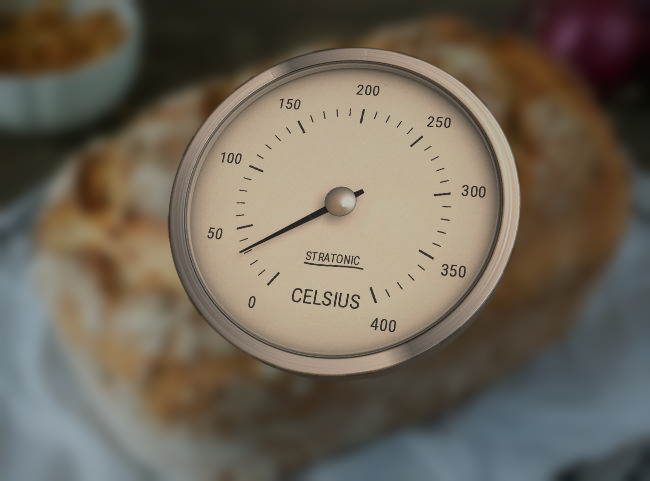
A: 30 °C
